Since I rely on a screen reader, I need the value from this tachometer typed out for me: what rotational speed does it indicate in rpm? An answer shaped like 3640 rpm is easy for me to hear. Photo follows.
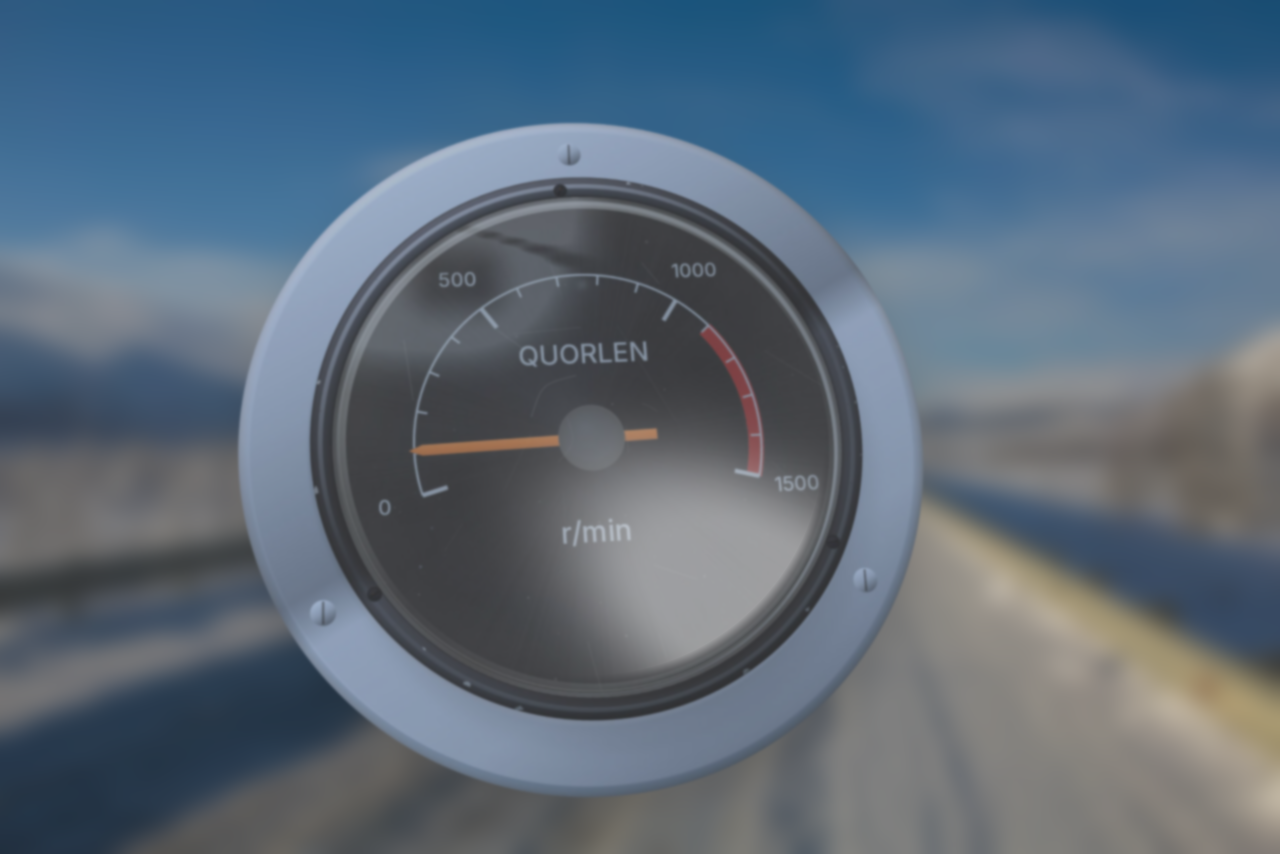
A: 100 rpm
